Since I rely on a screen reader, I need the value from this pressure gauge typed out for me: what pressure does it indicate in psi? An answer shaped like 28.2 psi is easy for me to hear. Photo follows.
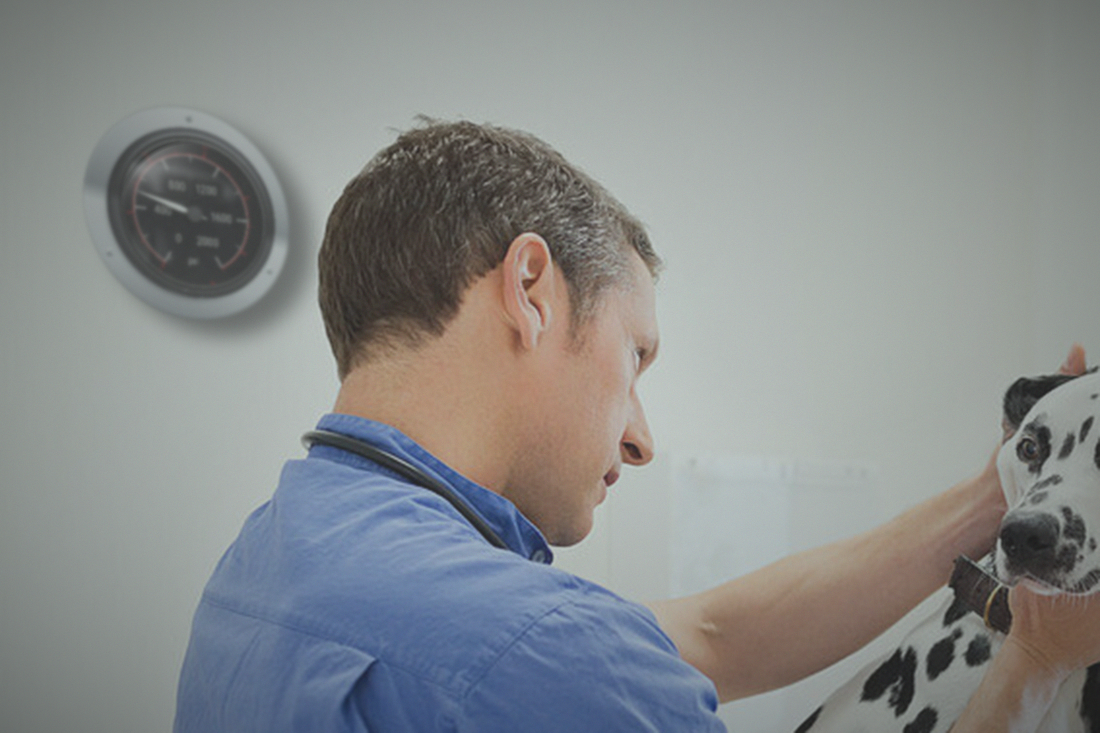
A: 500 psi
